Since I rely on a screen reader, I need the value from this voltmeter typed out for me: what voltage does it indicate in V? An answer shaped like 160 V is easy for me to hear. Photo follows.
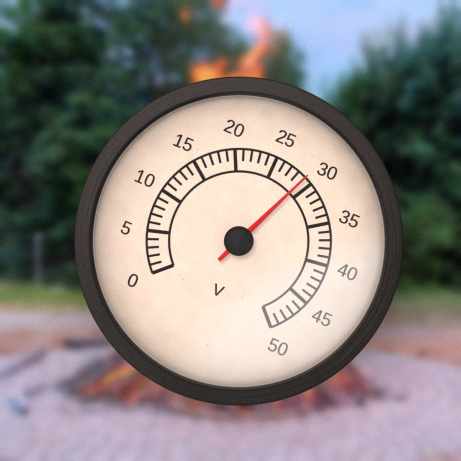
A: 29 V
